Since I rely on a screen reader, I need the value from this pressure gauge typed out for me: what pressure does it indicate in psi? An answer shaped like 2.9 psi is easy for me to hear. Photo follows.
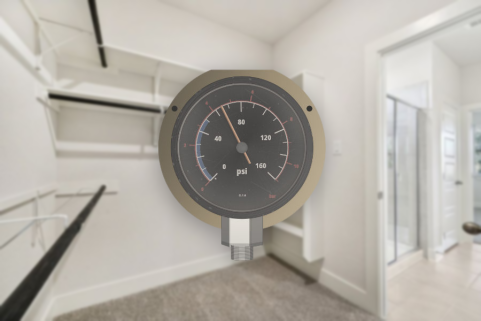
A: 65 psi
